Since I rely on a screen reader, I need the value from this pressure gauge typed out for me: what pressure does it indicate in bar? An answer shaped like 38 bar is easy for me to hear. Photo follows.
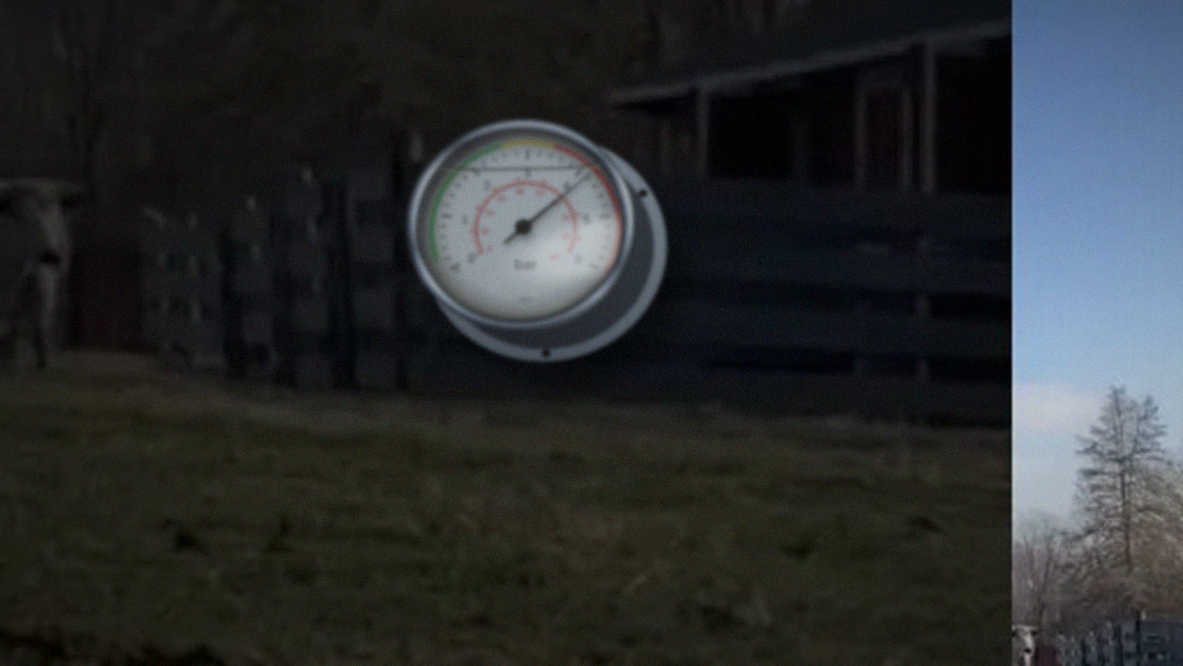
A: 4.2 bar
